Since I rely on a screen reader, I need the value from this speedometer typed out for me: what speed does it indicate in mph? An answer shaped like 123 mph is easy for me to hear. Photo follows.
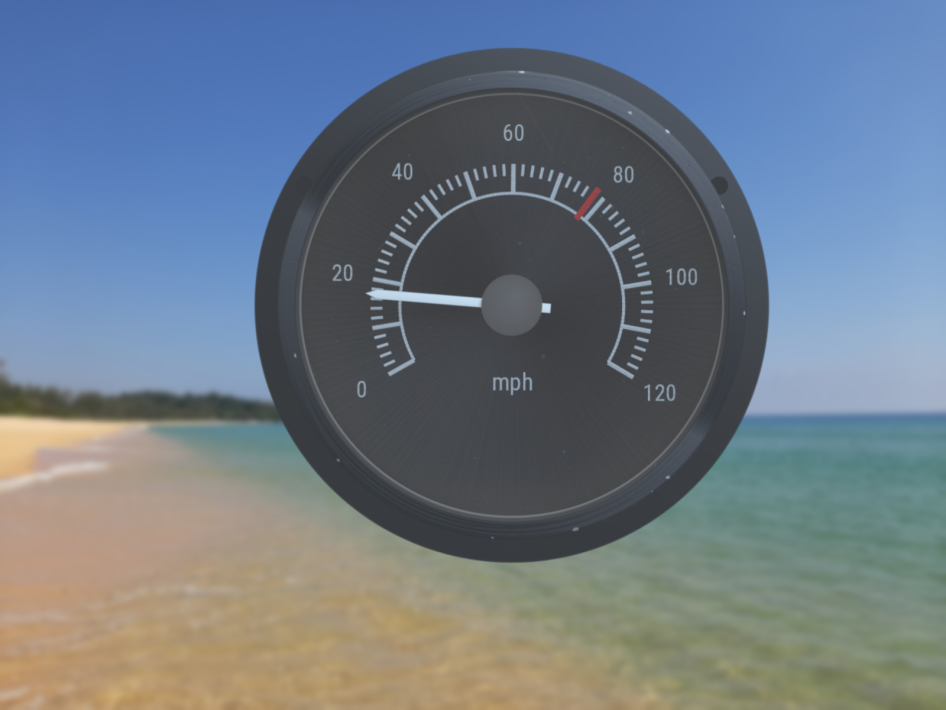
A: 17 mph
